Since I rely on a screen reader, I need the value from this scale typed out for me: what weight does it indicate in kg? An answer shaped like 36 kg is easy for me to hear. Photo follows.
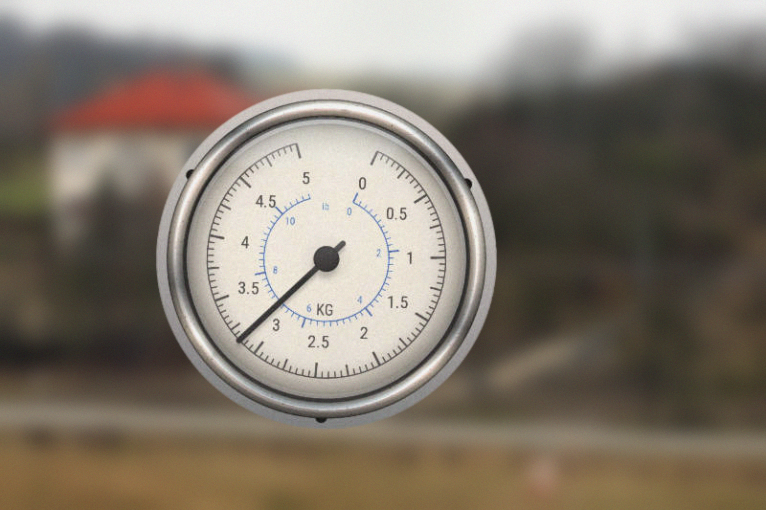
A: 3.15 kg
